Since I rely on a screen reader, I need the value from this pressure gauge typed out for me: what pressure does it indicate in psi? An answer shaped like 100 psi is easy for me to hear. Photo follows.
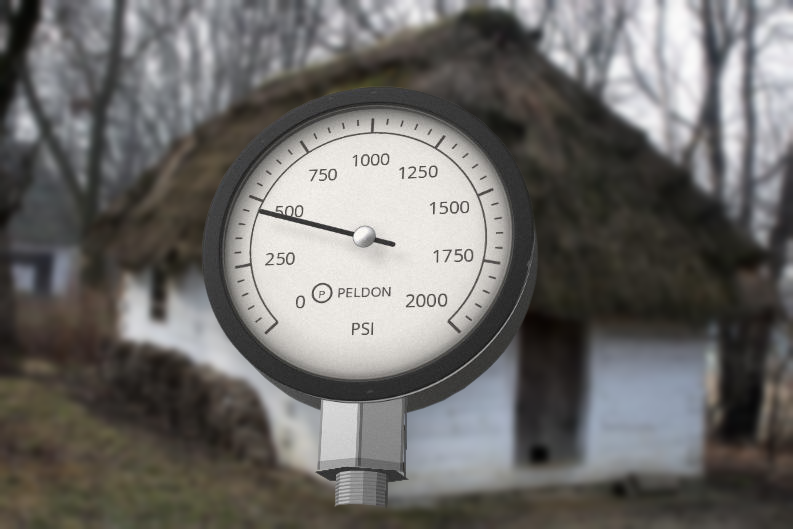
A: 450 psi
